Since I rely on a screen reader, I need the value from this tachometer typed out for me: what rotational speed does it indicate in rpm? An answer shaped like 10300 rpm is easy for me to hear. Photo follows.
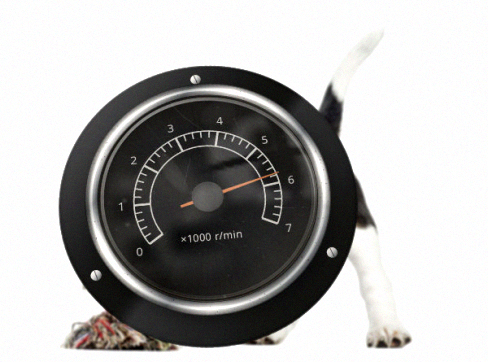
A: 5800 rpm
